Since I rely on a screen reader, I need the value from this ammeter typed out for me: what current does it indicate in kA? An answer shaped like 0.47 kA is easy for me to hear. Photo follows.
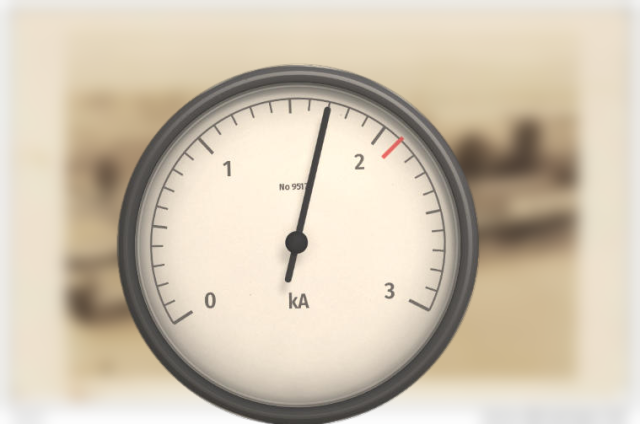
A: 1.7 kA
